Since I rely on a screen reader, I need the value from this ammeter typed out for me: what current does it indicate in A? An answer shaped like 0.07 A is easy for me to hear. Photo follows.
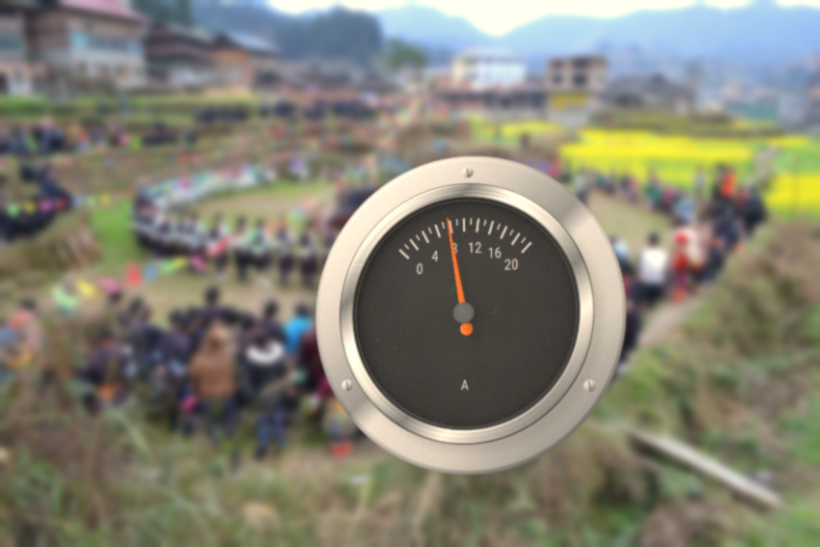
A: 8 A
